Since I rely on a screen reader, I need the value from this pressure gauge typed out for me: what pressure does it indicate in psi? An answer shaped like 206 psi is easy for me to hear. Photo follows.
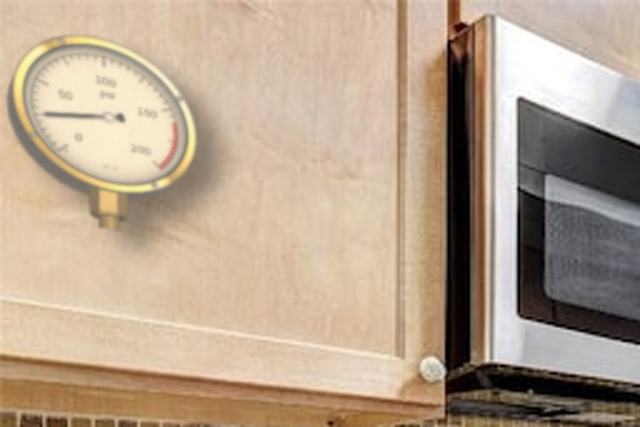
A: 25 psi
